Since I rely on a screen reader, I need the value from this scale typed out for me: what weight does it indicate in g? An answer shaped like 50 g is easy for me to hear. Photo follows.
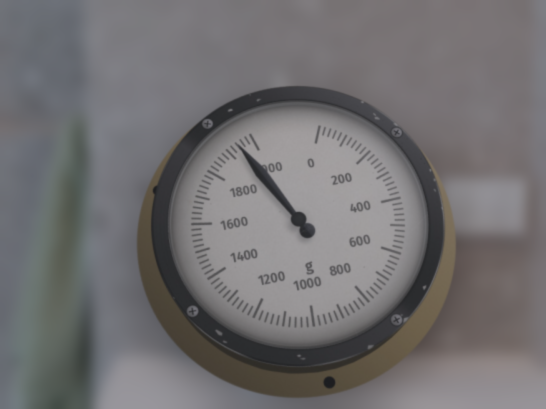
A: 1940 g
